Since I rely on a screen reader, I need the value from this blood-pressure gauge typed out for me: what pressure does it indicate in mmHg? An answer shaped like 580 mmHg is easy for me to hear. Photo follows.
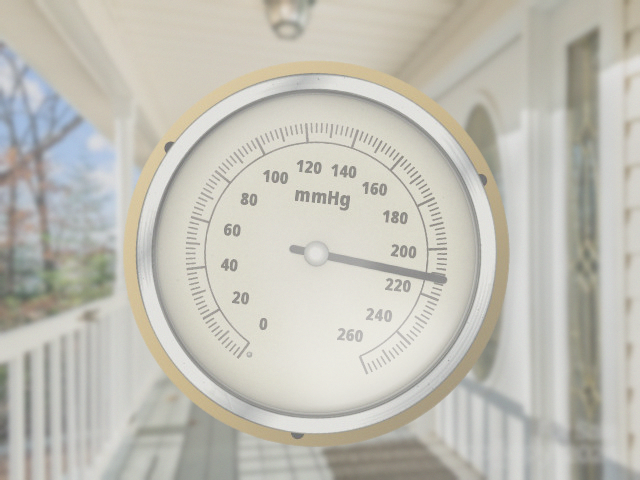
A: 212 mmHg
